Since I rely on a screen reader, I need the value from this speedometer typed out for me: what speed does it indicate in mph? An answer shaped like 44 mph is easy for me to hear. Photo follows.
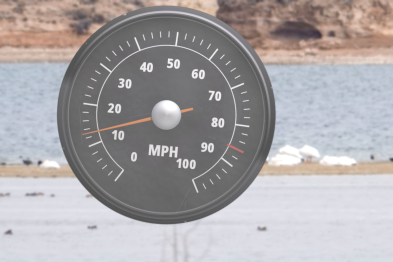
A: 13 mph
